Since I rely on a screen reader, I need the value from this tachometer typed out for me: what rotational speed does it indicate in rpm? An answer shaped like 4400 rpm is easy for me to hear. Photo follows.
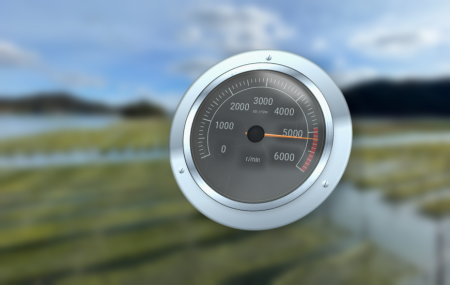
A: 5200 rpm
